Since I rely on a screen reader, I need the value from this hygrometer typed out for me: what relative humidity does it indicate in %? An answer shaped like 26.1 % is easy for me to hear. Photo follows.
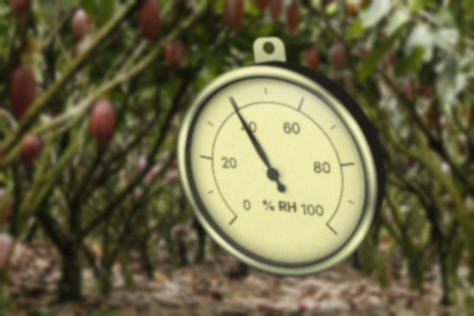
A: 40 %
